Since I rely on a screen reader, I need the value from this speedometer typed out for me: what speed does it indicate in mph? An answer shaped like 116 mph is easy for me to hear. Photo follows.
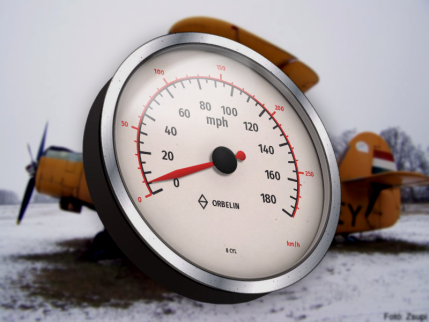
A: 5 mph
